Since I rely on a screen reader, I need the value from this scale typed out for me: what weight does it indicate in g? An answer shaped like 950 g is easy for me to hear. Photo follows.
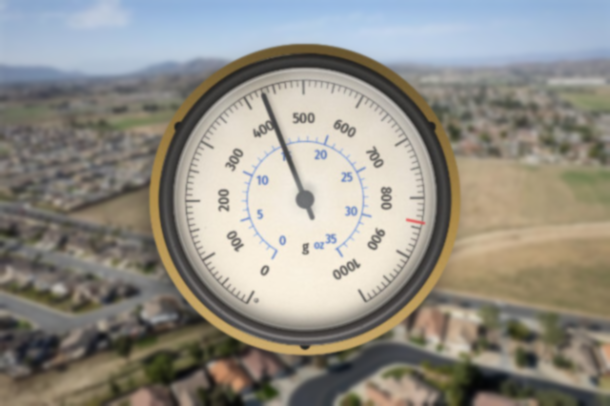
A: 430 g
